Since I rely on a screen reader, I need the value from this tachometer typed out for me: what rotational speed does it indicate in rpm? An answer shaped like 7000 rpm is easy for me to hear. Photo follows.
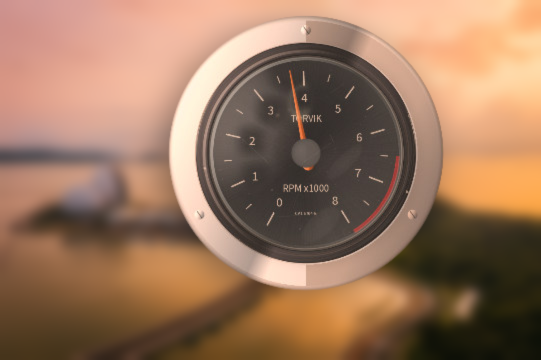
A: 3750 rpm
